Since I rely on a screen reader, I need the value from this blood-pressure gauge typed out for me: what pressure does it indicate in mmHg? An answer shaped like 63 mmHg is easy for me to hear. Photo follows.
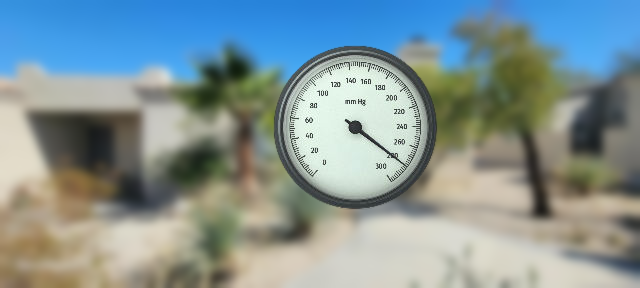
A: 280 mmHg
